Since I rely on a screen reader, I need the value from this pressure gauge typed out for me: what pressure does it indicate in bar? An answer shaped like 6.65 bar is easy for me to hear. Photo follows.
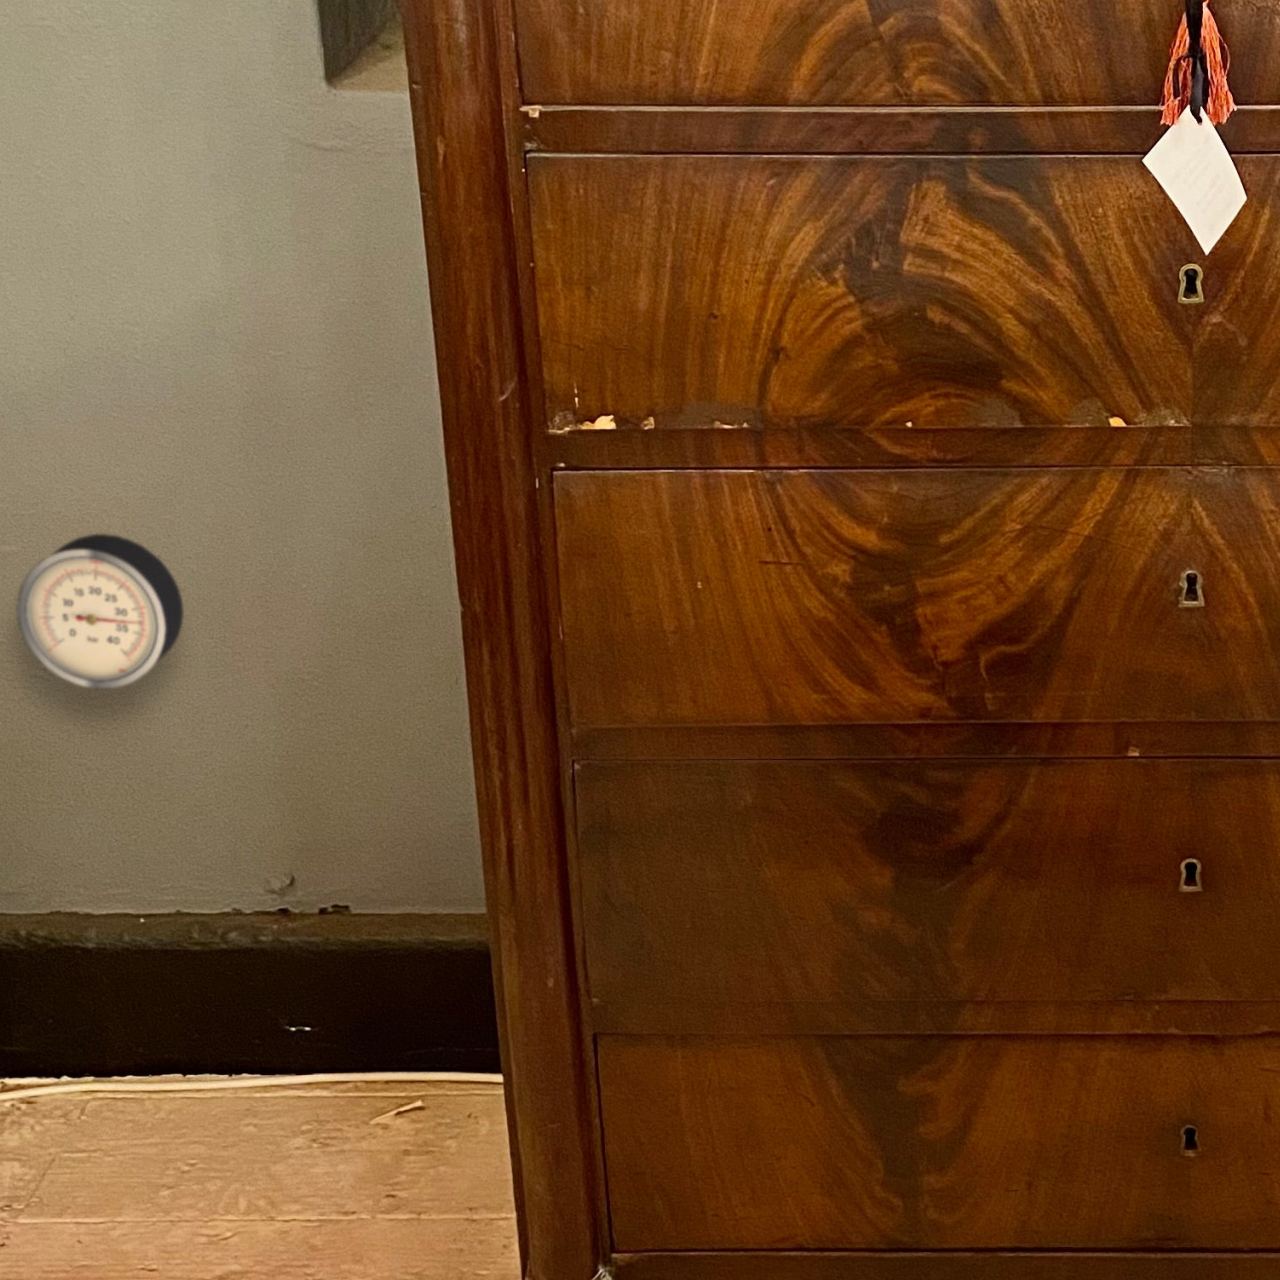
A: 32.5 bar
